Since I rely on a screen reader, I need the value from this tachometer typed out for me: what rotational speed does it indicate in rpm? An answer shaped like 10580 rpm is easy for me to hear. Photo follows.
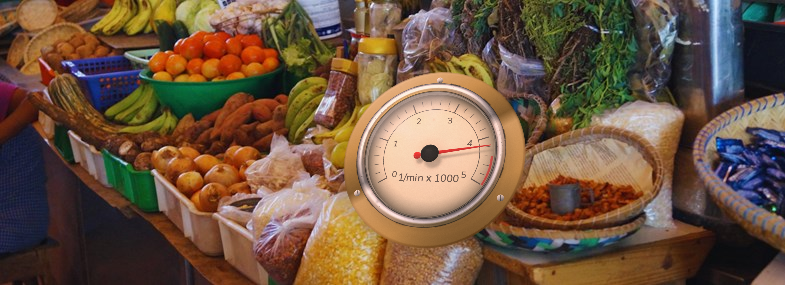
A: 4200 rpm
